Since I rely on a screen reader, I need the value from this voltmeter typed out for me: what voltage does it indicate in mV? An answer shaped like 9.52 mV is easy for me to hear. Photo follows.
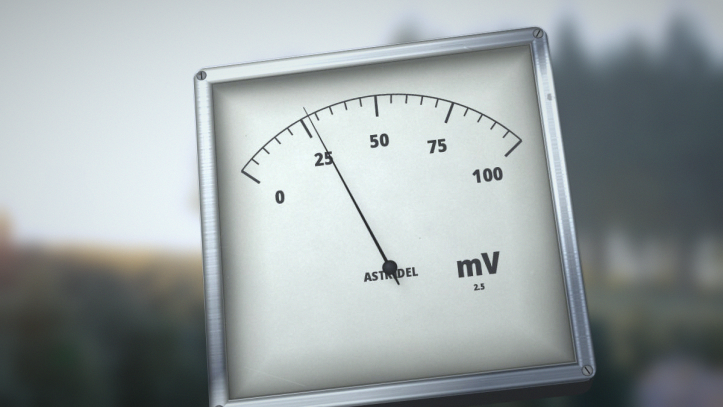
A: 27.5 mV
